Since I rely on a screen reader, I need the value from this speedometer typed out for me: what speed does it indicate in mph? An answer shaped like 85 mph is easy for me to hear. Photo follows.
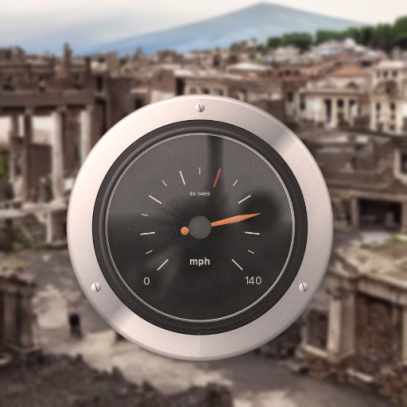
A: 110 mph
